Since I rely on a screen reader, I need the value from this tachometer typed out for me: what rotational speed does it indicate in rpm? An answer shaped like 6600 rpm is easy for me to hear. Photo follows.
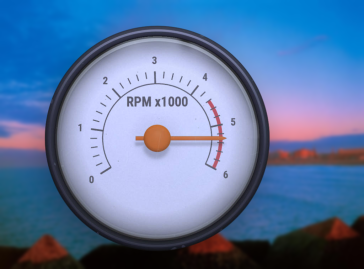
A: 5300 rpm
